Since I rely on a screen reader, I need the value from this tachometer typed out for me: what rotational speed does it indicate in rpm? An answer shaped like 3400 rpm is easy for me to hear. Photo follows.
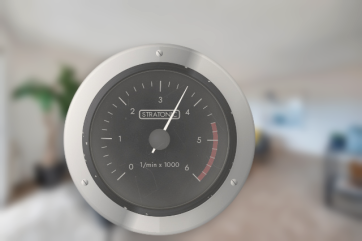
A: 3600 rpm
